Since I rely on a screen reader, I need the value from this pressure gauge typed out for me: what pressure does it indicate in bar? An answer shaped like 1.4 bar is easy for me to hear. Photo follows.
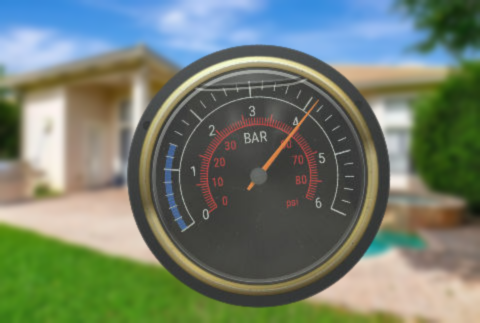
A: 4.1 bar
